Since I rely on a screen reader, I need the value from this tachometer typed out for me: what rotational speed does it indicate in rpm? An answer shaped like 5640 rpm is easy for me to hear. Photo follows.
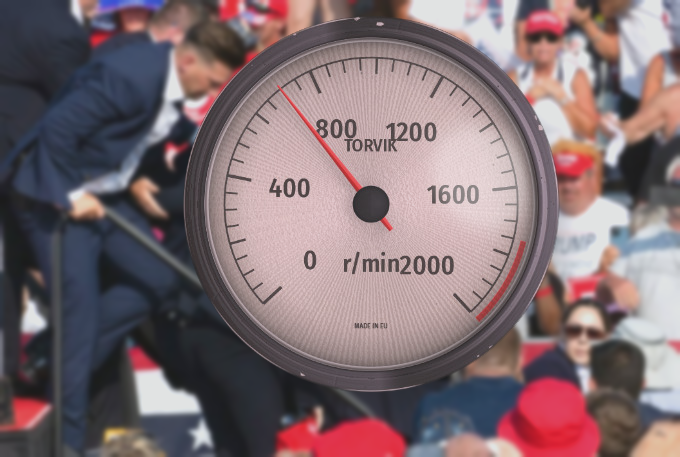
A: 700 rpm
